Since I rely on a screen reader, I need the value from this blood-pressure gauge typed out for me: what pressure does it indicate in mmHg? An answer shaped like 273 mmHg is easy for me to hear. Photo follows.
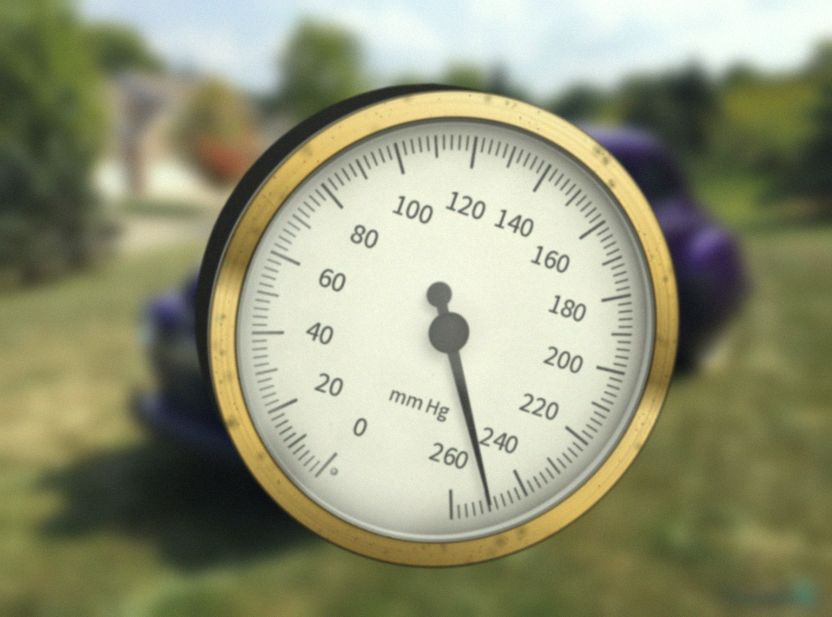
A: 250 mmHg
